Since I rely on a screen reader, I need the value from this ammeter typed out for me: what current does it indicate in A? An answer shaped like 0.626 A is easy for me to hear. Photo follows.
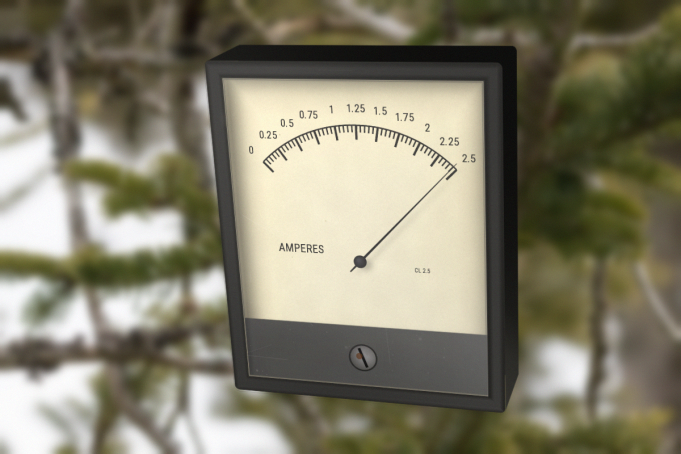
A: 2.45 A
